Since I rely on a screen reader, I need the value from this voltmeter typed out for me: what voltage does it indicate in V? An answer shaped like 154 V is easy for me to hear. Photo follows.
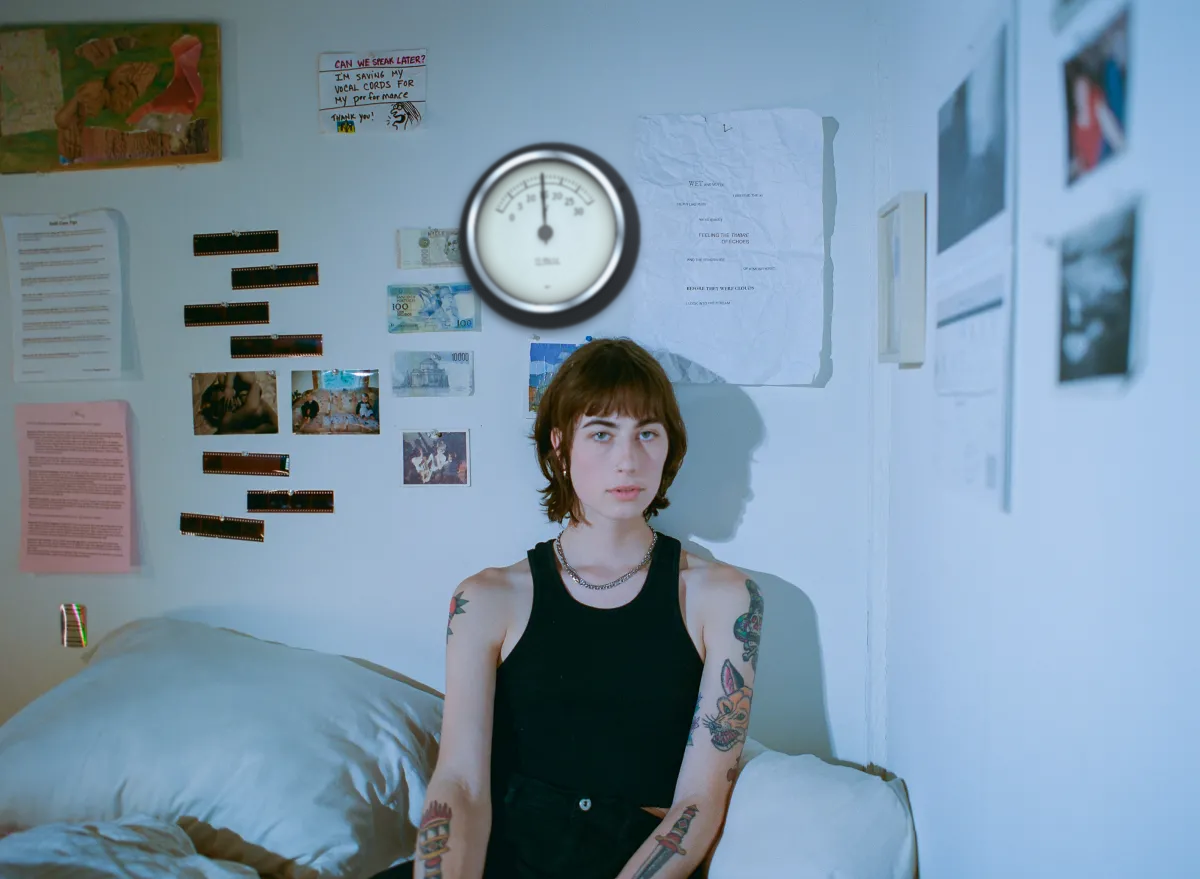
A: 15 V
